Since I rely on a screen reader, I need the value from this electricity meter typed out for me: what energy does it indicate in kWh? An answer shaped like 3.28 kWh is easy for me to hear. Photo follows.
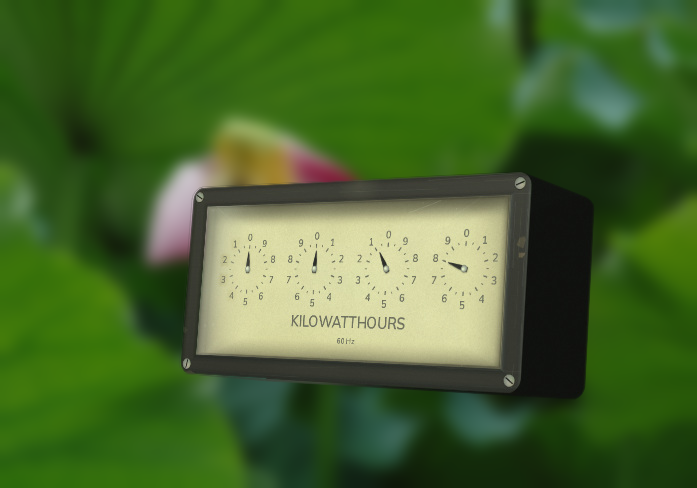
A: 8 kWh
